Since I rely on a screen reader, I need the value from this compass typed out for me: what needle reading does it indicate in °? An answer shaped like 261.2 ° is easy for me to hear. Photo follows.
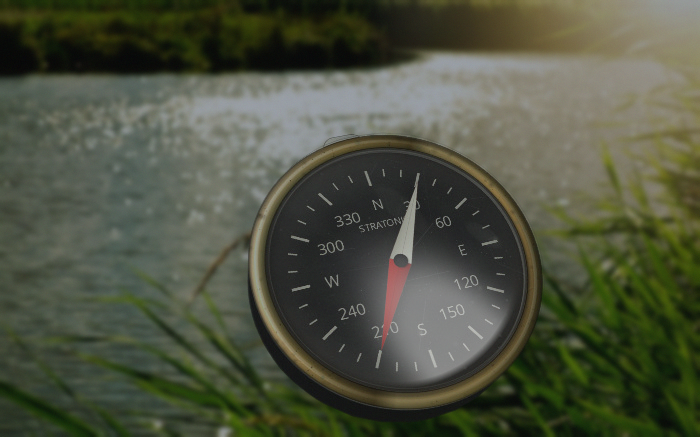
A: 210 °
